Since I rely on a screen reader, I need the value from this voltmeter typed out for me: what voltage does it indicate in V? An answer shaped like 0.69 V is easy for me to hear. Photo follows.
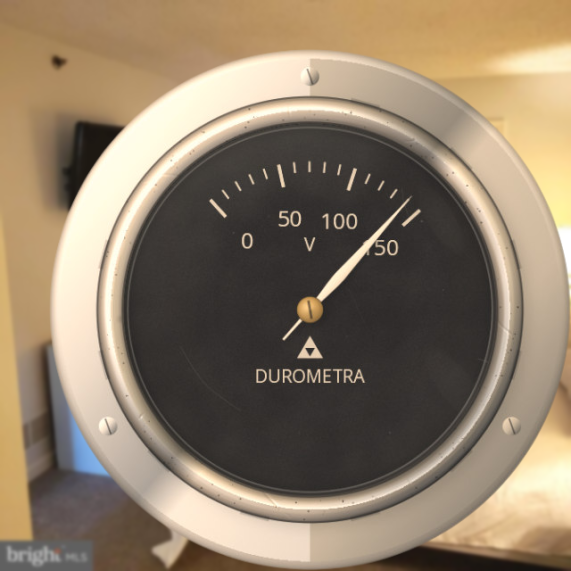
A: 140 V
